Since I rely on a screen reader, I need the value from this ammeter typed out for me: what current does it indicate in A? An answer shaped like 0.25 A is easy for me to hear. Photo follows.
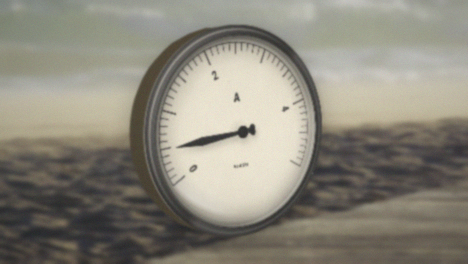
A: 0.5 A
